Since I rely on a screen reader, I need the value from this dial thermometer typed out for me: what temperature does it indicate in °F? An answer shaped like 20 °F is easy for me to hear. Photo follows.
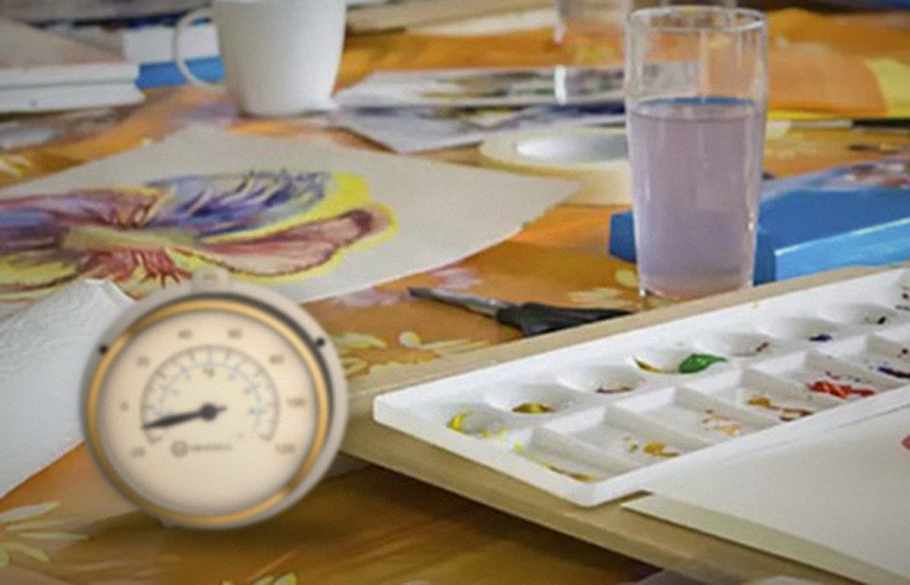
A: -10 °F
